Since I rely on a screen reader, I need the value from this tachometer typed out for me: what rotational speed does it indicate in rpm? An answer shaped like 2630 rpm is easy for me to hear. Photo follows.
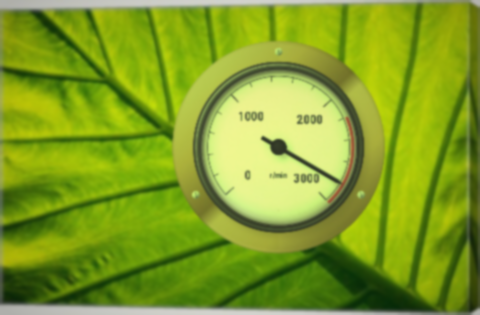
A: 2800 rpm
